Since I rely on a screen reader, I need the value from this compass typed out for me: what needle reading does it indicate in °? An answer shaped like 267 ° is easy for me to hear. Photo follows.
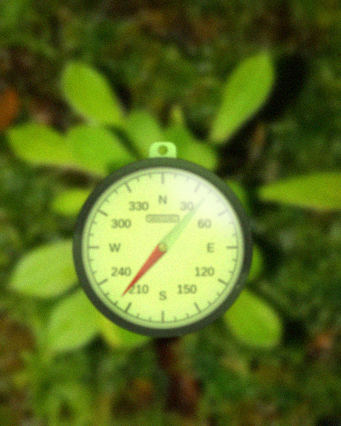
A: 220 °
